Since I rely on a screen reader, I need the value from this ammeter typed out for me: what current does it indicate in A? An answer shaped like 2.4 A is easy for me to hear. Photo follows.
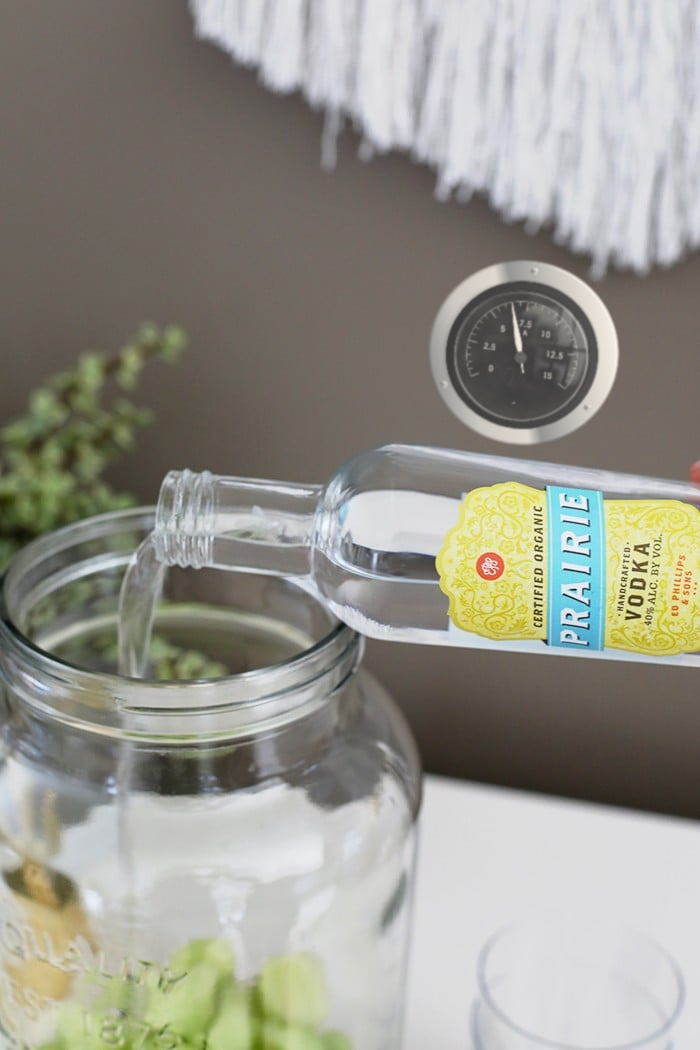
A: 6.5 A
